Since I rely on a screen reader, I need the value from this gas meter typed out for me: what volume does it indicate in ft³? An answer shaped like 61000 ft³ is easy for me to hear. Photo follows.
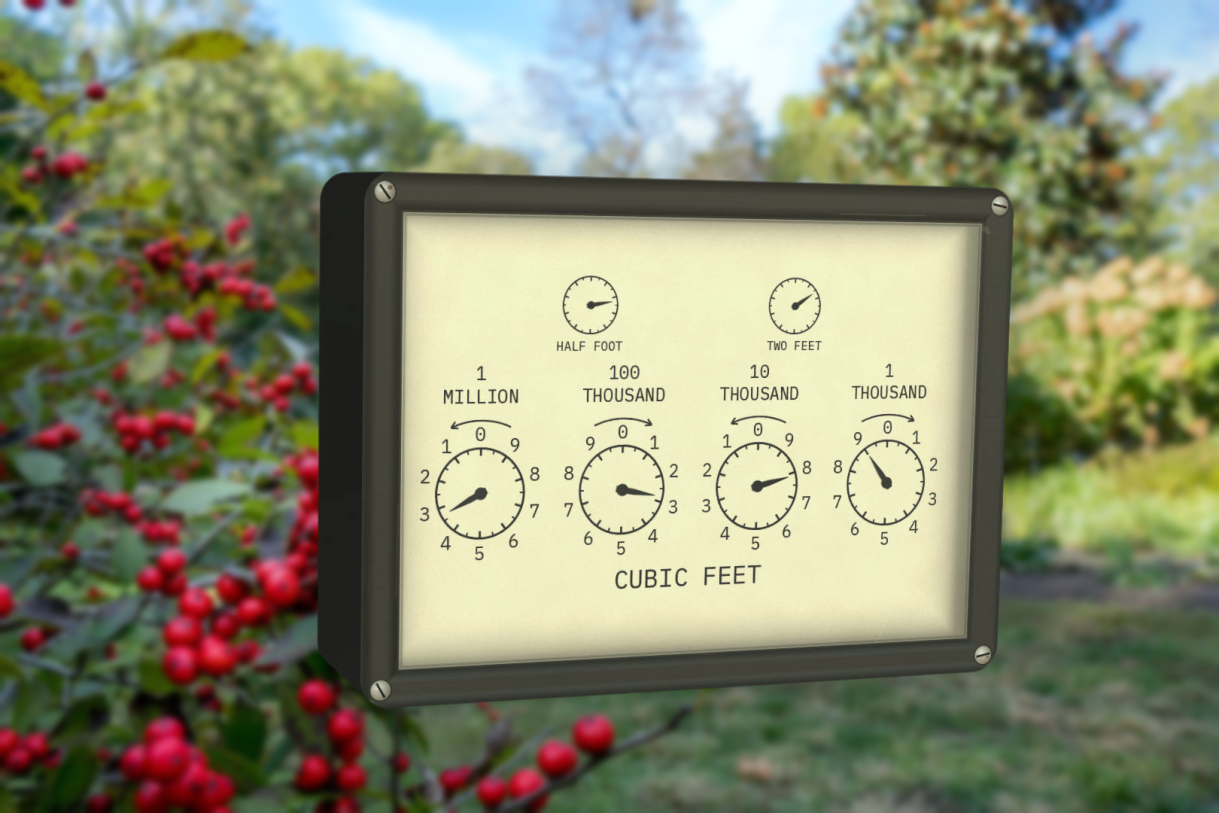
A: 327900 ft³
